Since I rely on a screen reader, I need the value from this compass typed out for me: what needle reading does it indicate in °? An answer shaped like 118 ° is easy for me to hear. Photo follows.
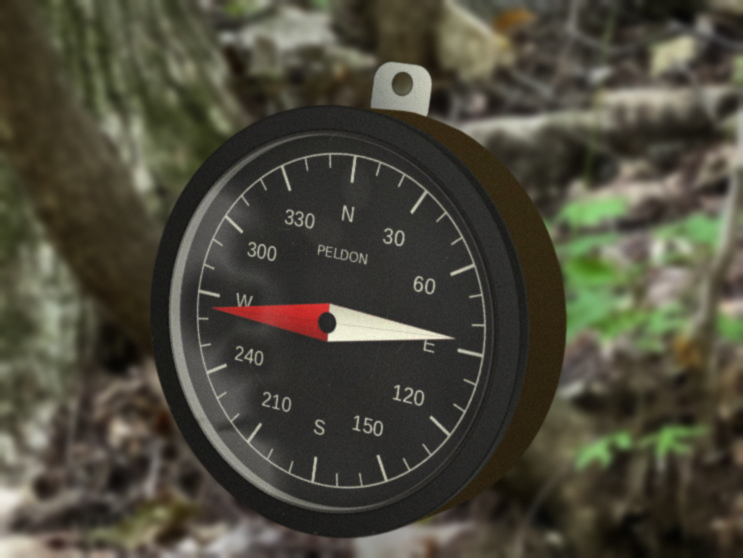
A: 265 °
